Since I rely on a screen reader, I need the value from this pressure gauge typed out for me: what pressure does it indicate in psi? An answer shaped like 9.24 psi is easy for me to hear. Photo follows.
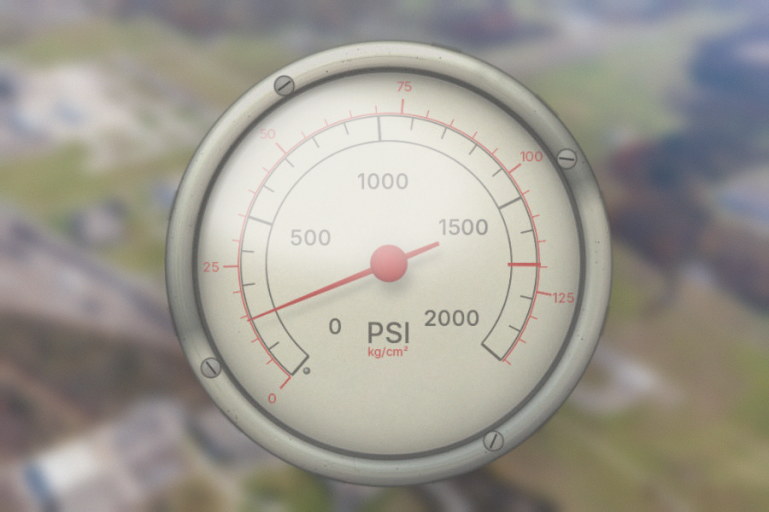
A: 200 psi
